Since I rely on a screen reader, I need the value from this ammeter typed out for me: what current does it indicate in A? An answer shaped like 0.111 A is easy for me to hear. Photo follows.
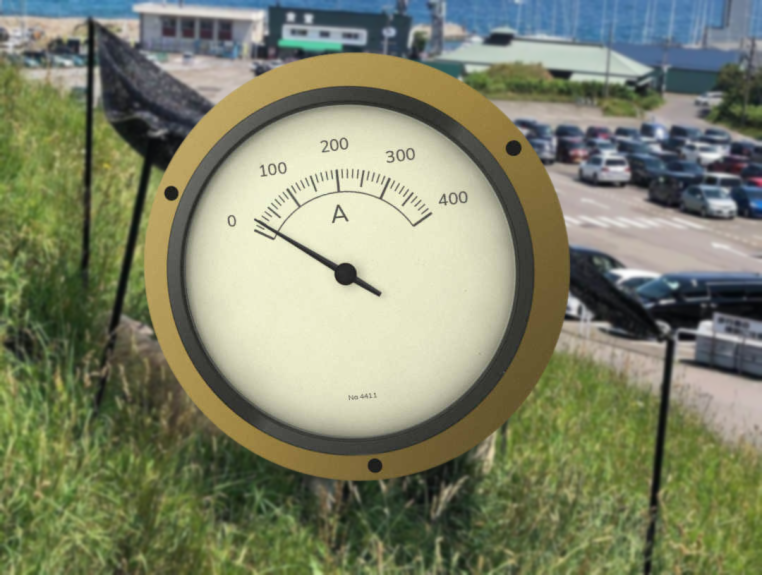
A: 20 A
